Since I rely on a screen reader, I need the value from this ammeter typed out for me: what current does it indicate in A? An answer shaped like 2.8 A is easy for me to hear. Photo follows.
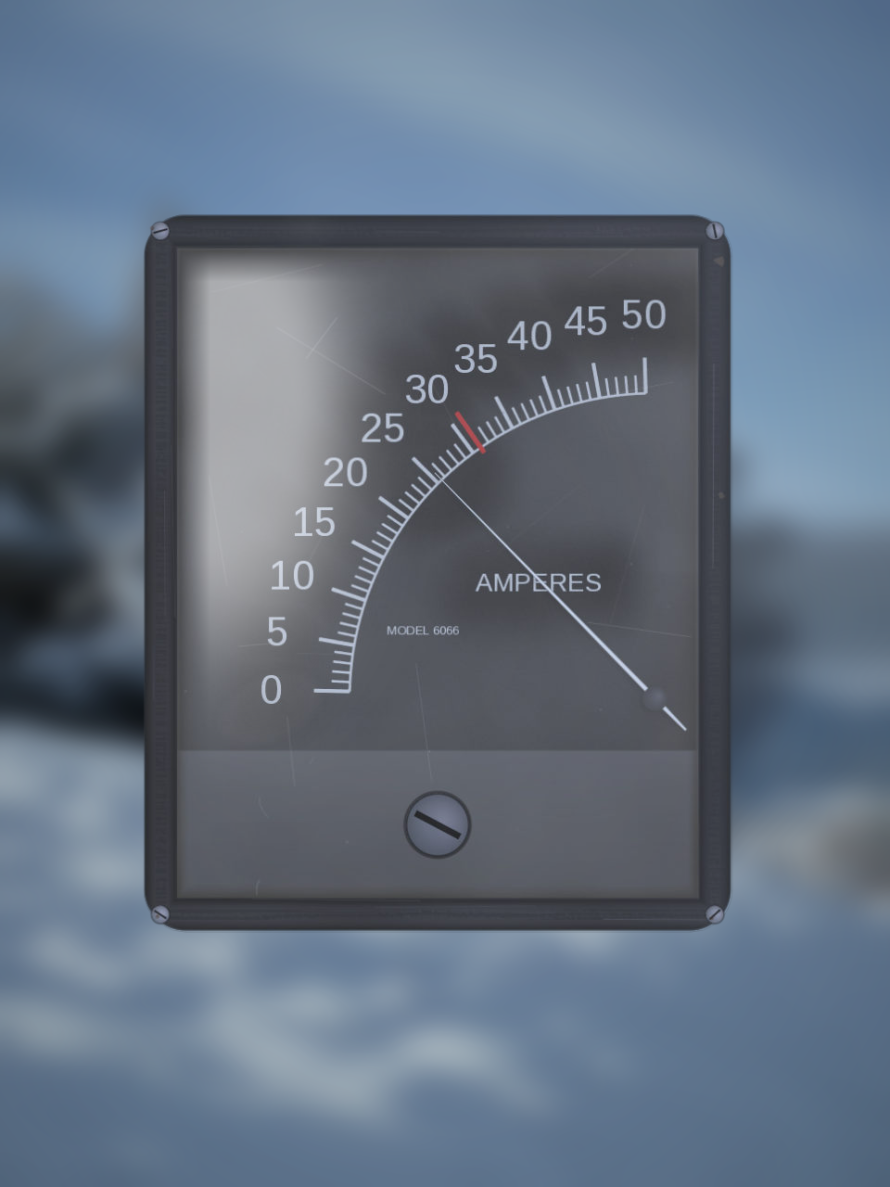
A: 25.5 A
